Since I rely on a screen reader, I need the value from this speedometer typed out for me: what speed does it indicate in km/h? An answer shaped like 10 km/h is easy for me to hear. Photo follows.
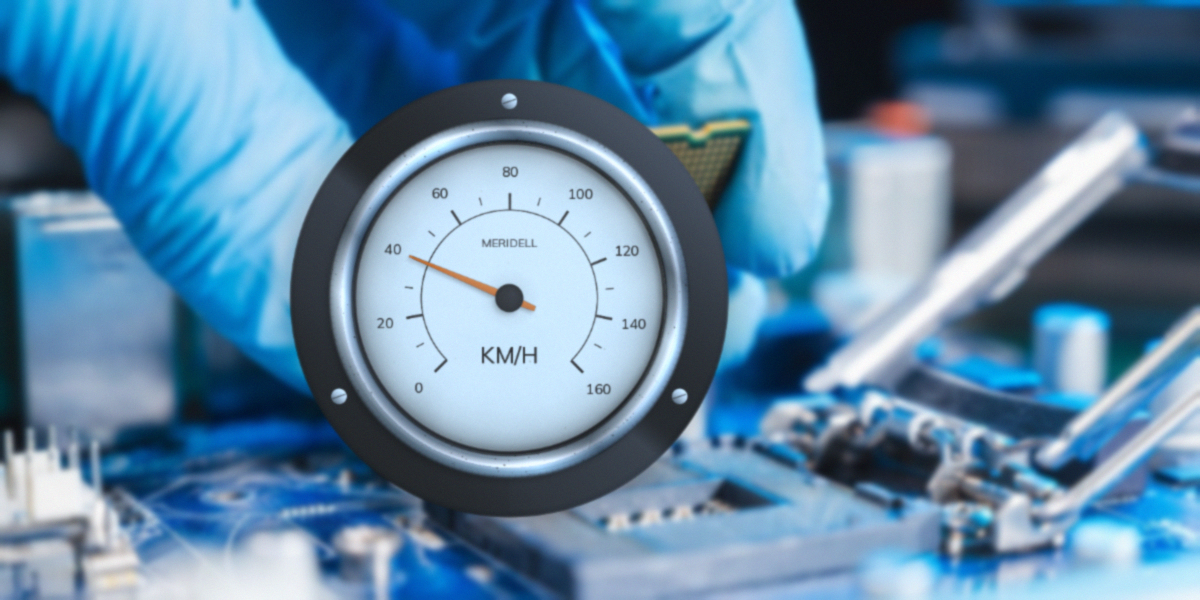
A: 40 km/h
